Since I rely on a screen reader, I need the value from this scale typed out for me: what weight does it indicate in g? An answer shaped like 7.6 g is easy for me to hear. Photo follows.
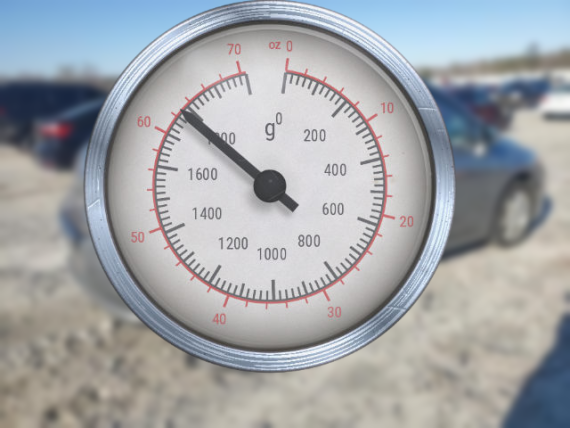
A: 1780 g
